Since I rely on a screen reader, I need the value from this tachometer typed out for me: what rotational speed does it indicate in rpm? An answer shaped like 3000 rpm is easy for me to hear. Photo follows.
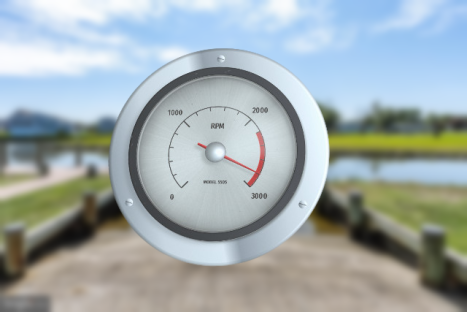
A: 2800 rpm
